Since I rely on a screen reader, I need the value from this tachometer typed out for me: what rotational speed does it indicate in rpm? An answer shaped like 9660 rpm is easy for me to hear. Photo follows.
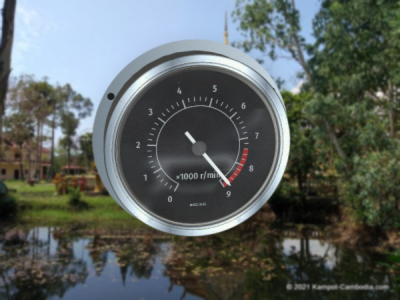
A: 8800 rpm
